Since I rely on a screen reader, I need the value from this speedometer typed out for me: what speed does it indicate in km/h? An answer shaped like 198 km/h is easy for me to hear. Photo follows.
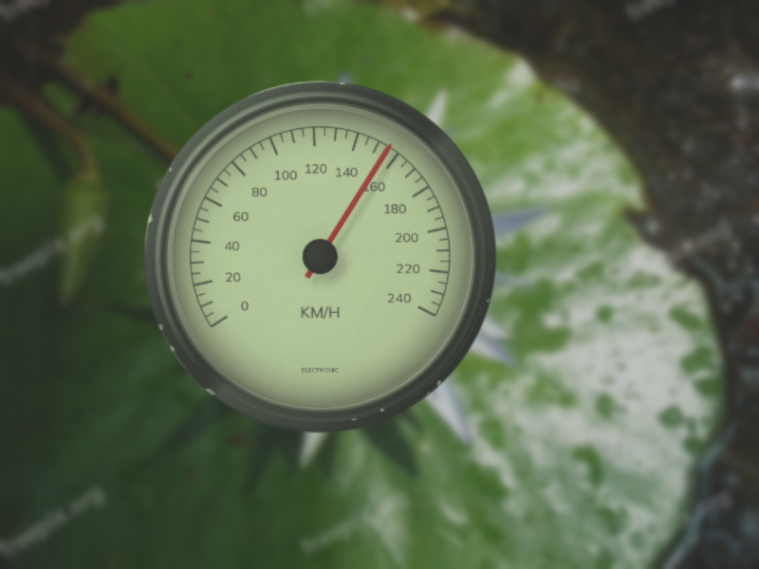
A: 155 km/h
